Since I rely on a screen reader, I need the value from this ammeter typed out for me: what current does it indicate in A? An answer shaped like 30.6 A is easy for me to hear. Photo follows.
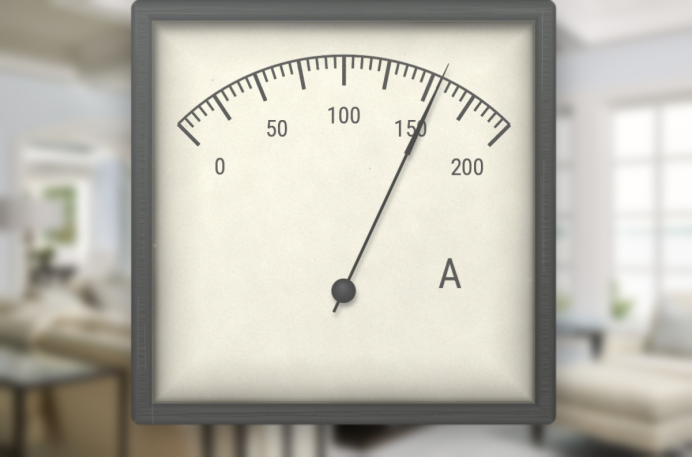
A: 155 A
